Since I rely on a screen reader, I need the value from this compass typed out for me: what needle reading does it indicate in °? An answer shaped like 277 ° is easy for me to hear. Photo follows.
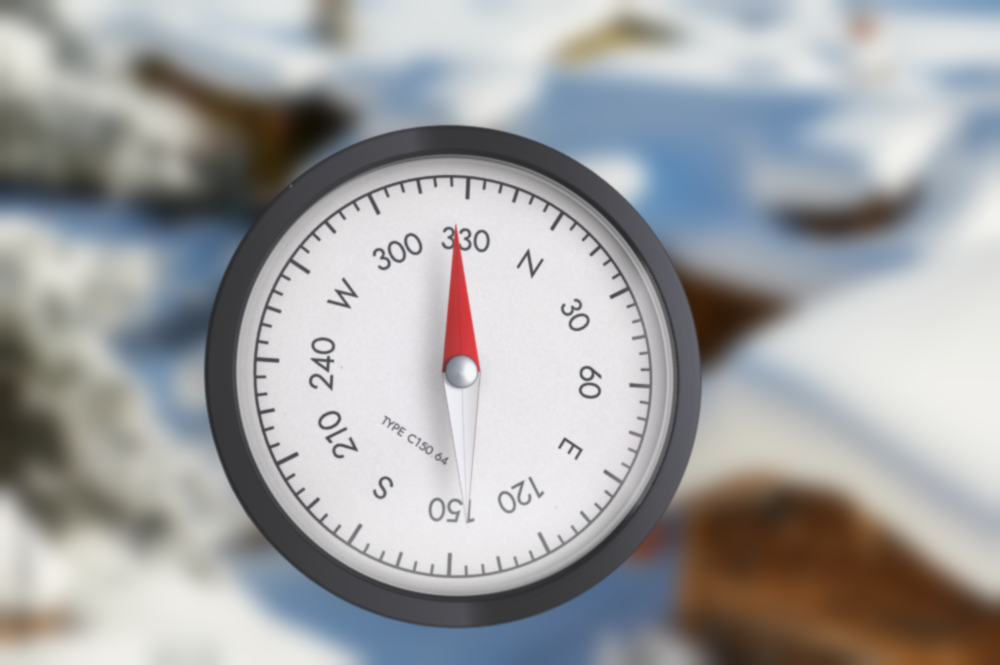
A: 325 °
